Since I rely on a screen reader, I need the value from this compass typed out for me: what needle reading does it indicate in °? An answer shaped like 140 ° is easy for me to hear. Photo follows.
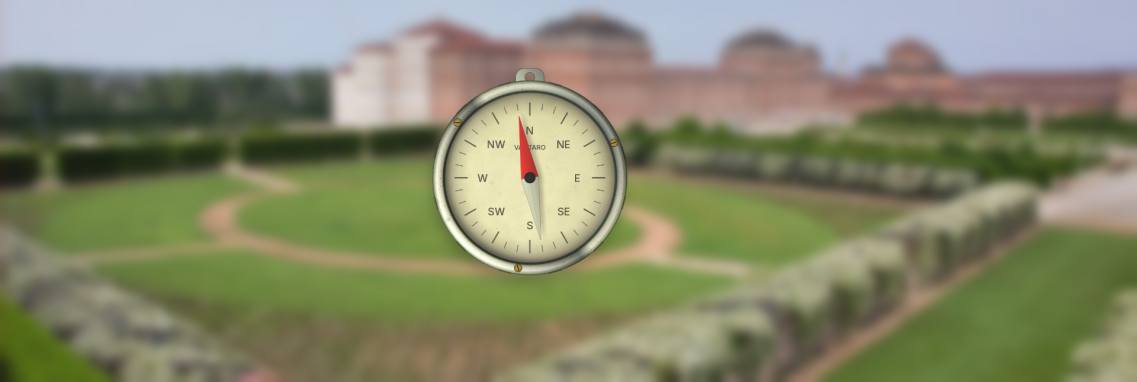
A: 350 °
